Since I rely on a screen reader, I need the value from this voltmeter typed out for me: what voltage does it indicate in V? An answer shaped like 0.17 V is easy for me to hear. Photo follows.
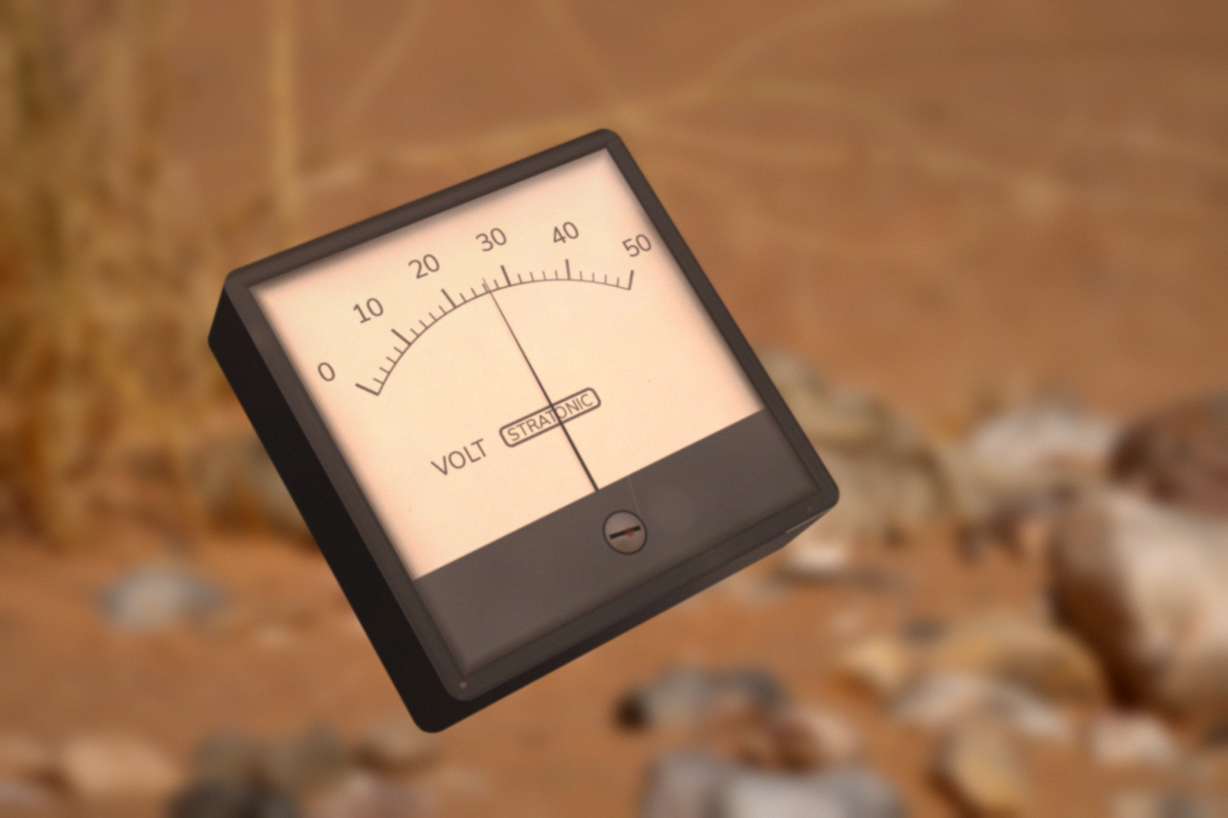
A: 26 V
